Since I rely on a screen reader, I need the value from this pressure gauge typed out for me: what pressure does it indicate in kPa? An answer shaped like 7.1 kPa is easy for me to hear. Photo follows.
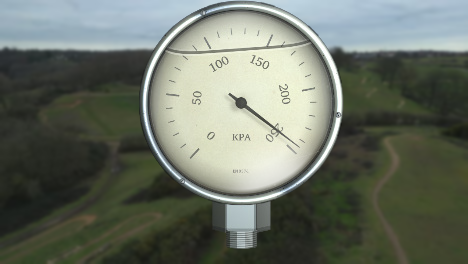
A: 245 kPa
